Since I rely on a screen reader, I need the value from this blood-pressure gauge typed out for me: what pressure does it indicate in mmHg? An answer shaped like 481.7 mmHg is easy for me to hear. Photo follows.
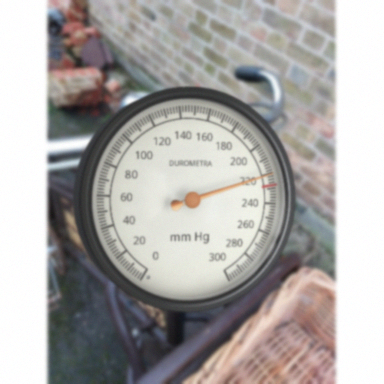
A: 220 mmHg
